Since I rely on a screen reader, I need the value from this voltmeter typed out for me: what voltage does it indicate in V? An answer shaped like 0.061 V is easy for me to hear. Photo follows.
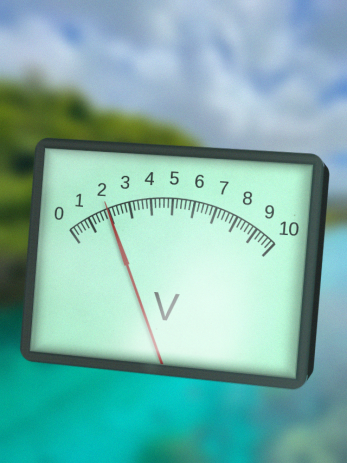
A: 2 V
